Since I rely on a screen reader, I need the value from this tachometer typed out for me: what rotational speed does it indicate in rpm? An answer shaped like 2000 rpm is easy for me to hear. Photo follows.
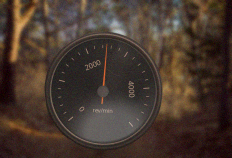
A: 2500 rpm
